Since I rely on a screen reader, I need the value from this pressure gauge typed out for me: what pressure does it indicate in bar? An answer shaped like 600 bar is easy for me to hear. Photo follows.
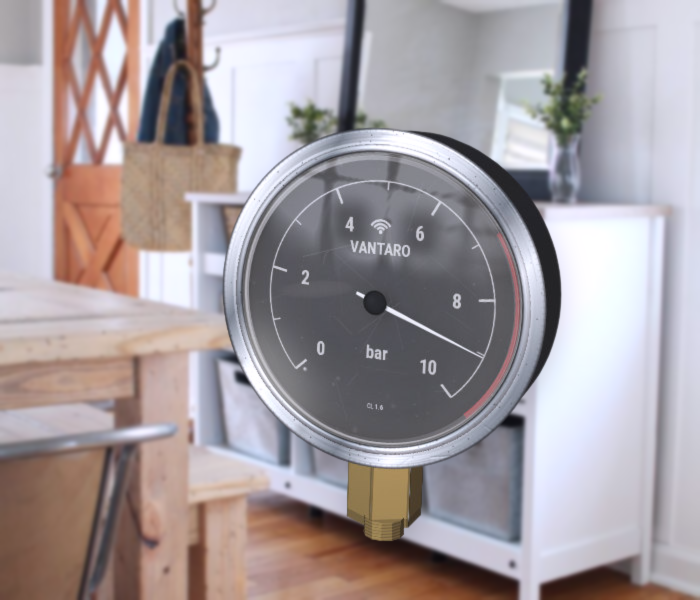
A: 9 bar
